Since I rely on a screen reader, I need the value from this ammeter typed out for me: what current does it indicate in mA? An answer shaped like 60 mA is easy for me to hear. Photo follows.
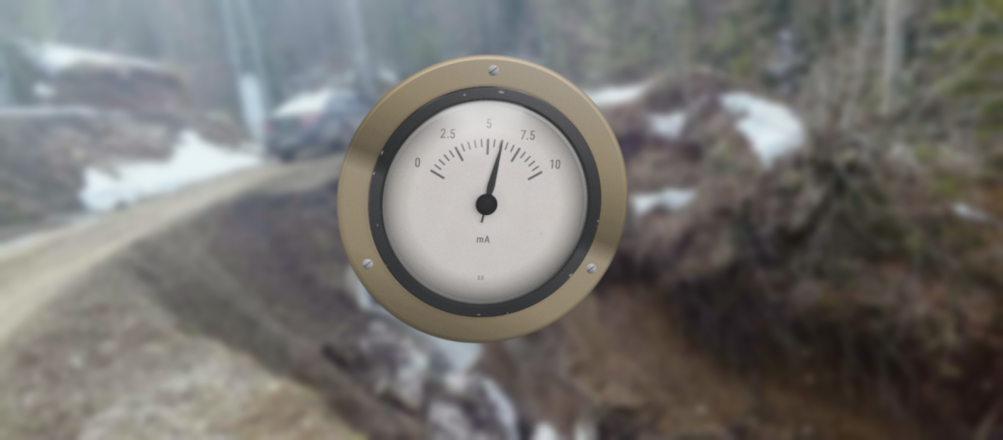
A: 6 mA
